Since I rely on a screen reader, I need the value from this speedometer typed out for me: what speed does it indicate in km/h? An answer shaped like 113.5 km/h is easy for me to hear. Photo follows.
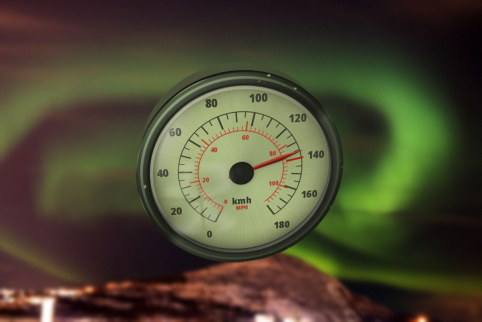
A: 135 km/h
